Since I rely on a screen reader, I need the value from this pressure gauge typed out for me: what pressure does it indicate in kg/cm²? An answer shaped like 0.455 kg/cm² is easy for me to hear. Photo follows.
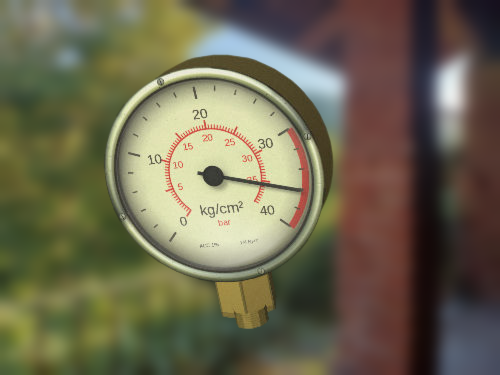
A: 36 kg/cm²
